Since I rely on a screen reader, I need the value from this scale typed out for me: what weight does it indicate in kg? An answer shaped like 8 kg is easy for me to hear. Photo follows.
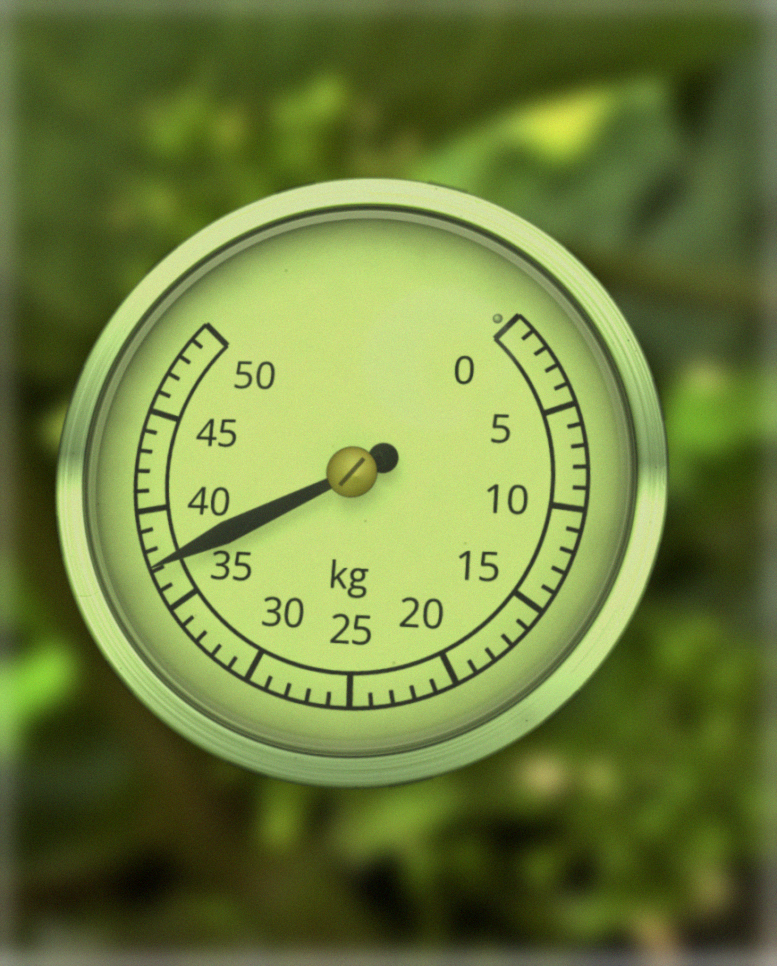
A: 37 kg
